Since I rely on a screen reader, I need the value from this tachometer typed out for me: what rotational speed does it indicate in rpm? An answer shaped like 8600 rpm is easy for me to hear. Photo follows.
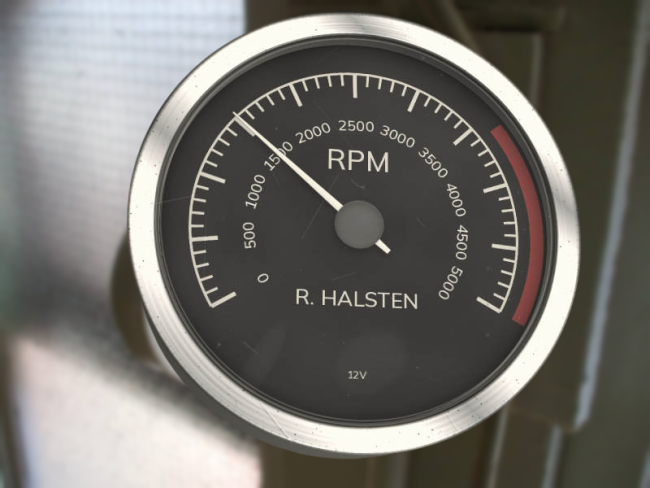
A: 1500 rpm
